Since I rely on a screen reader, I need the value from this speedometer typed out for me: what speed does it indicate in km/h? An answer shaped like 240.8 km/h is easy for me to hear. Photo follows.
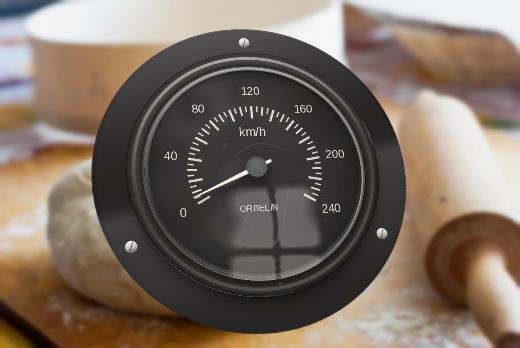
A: 5 km/h
